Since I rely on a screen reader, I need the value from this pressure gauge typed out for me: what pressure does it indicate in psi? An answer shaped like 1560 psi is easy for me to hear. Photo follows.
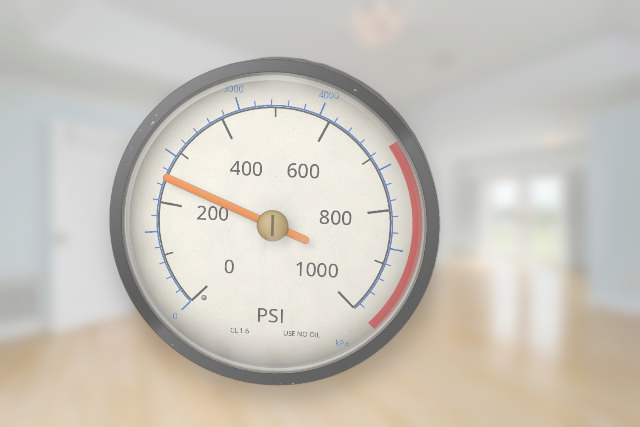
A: 250 psi
